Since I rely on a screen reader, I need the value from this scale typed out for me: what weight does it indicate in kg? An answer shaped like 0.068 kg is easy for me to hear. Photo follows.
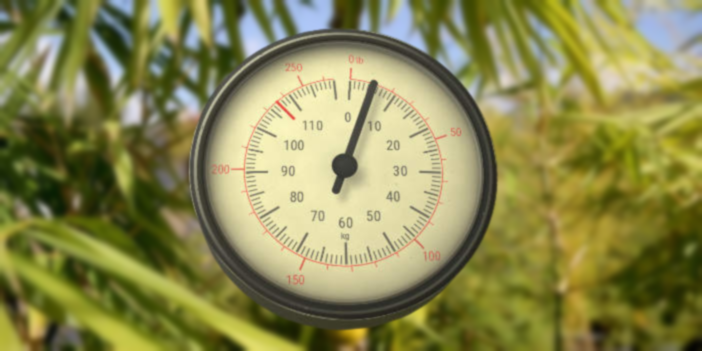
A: 5 kg
